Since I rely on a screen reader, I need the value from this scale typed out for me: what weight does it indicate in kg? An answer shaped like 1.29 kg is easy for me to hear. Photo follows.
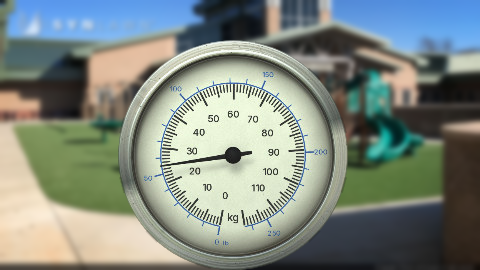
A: 25 kg
